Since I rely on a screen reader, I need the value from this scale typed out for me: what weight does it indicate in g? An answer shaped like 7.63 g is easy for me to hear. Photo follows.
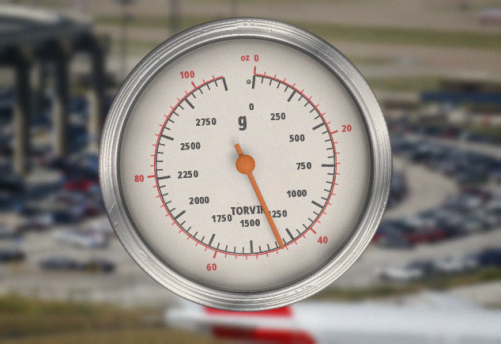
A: 1325 g
